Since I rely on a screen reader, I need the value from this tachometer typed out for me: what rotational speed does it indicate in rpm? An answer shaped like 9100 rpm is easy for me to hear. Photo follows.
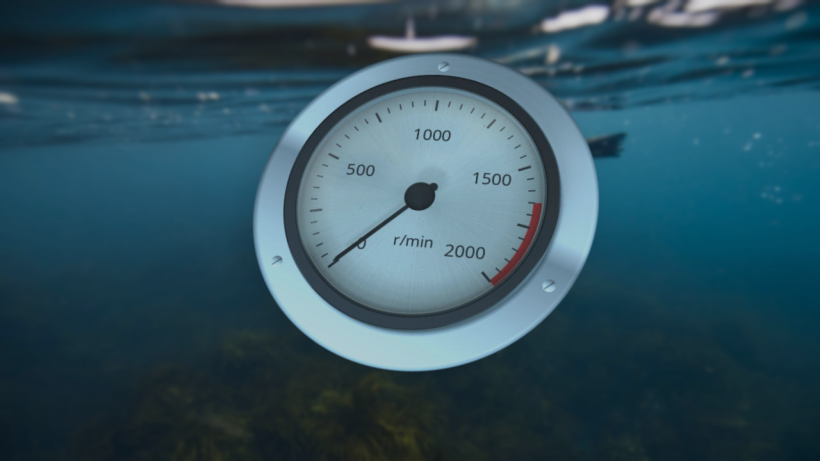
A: 0 rpm
